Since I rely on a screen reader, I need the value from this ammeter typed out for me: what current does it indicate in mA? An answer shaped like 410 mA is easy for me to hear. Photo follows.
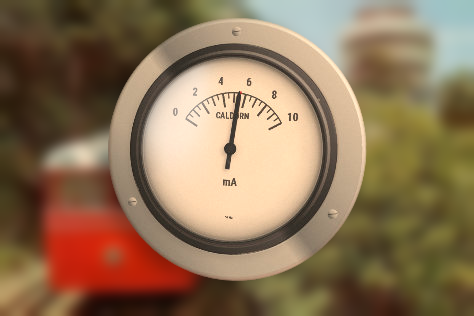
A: 5.5 mA
